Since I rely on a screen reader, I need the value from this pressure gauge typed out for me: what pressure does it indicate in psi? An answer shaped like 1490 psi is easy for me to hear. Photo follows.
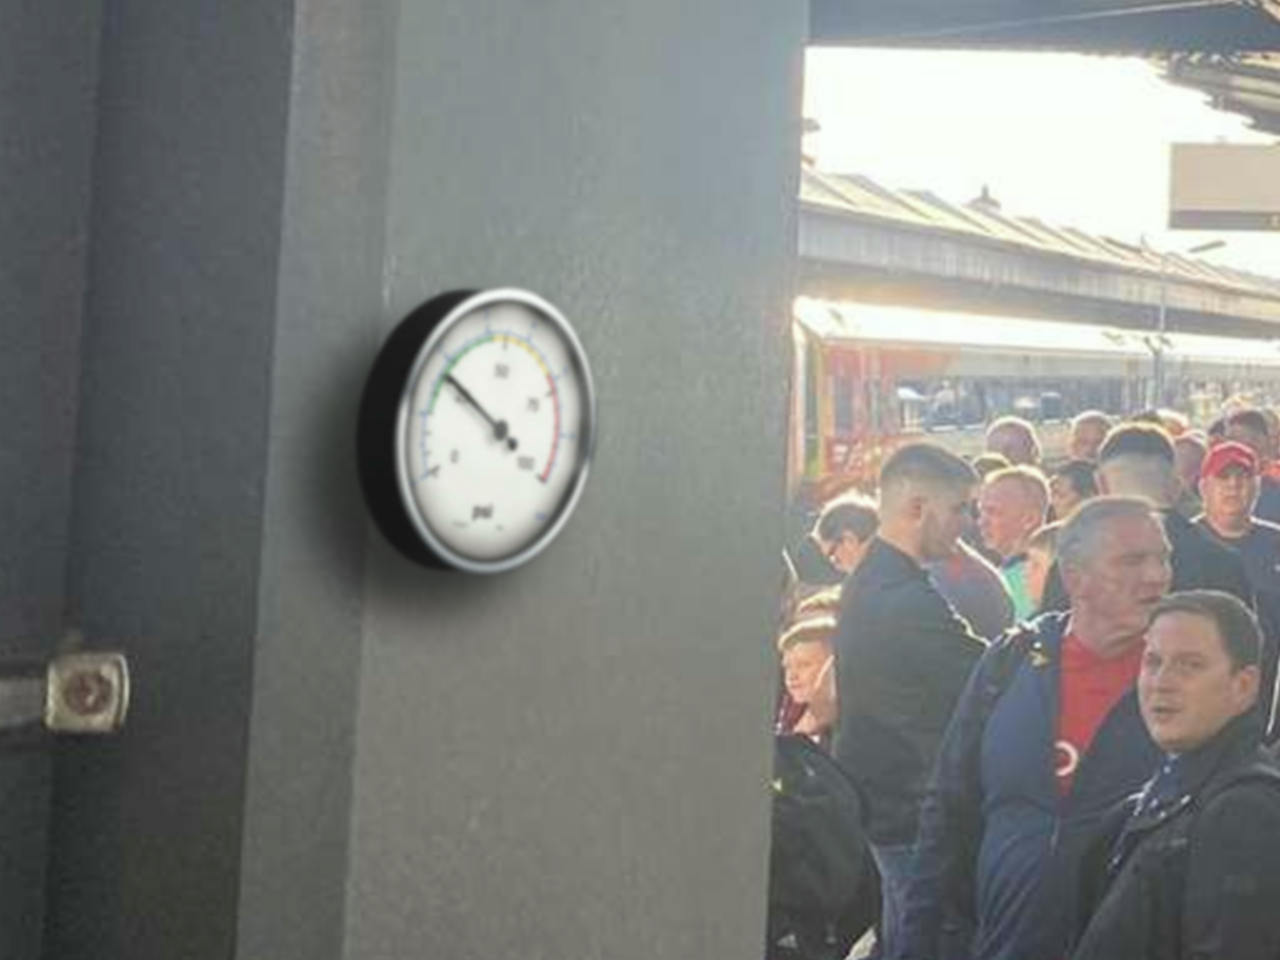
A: 25 psi
